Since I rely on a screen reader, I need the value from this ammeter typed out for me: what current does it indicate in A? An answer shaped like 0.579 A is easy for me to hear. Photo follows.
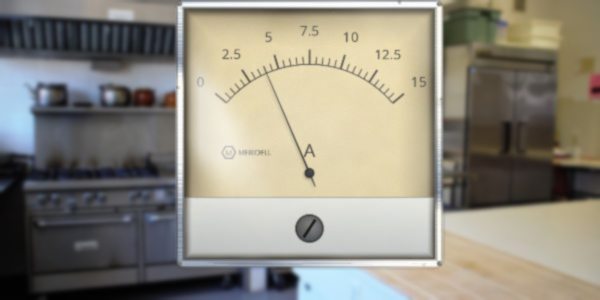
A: 4 A
